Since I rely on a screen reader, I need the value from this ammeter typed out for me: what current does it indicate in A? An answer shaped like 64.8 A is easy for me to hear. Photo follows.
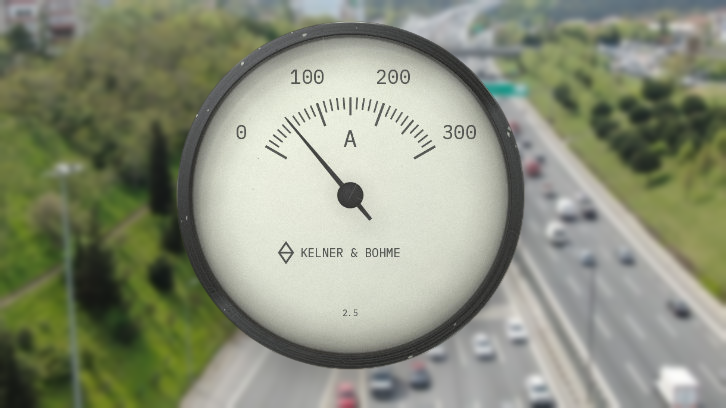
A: 50 A
